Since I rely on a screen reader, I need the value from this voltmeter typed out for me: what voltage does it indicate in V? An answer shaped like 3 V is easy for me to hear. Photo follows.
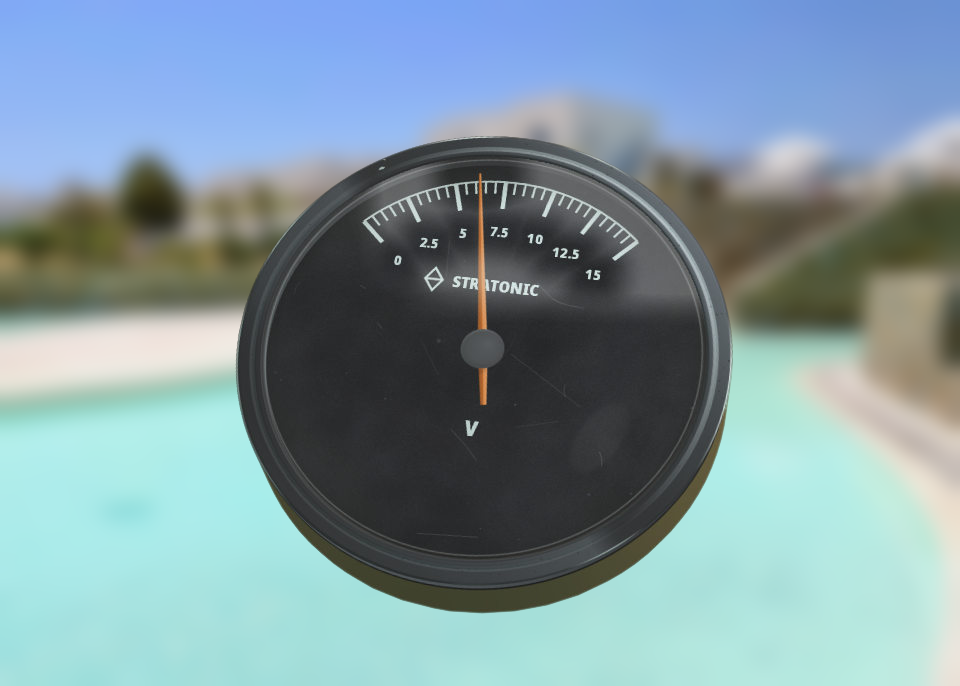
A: 6.25 V
